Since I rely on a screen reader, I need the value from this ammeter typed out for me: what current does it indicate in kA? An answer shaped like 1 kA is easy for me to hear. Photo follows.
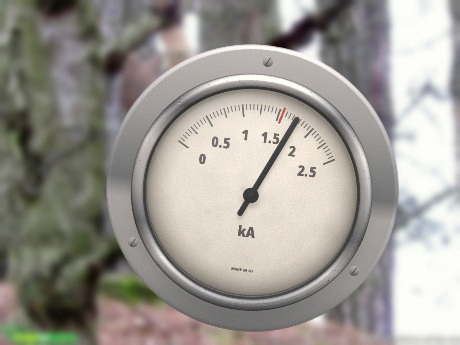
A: 1.75 kA
